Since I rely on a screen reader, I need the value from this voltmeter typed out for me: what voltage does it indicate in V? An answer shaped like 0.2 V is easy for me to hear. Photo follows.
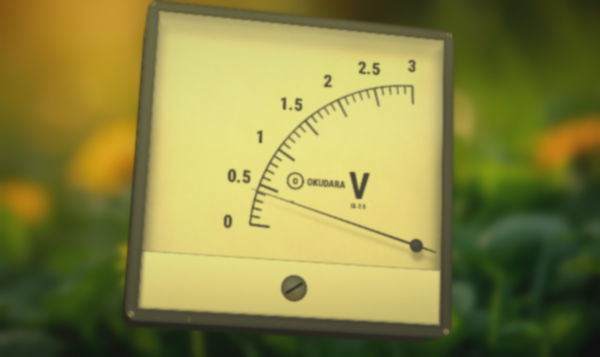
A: 0.4 V
